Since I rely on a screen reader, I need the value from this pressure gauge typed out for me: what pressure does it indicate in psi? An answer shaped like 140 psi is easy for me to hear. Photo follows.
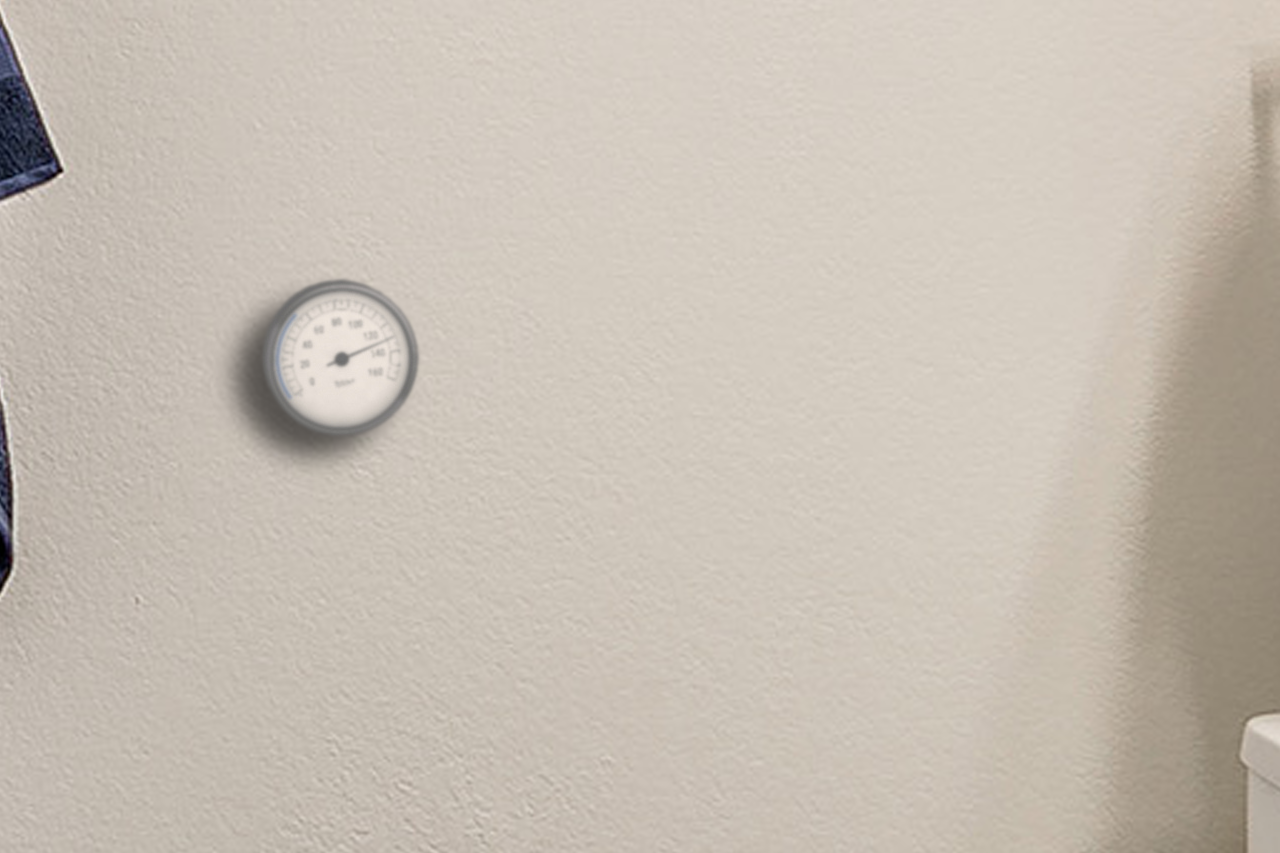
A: 130 psi
